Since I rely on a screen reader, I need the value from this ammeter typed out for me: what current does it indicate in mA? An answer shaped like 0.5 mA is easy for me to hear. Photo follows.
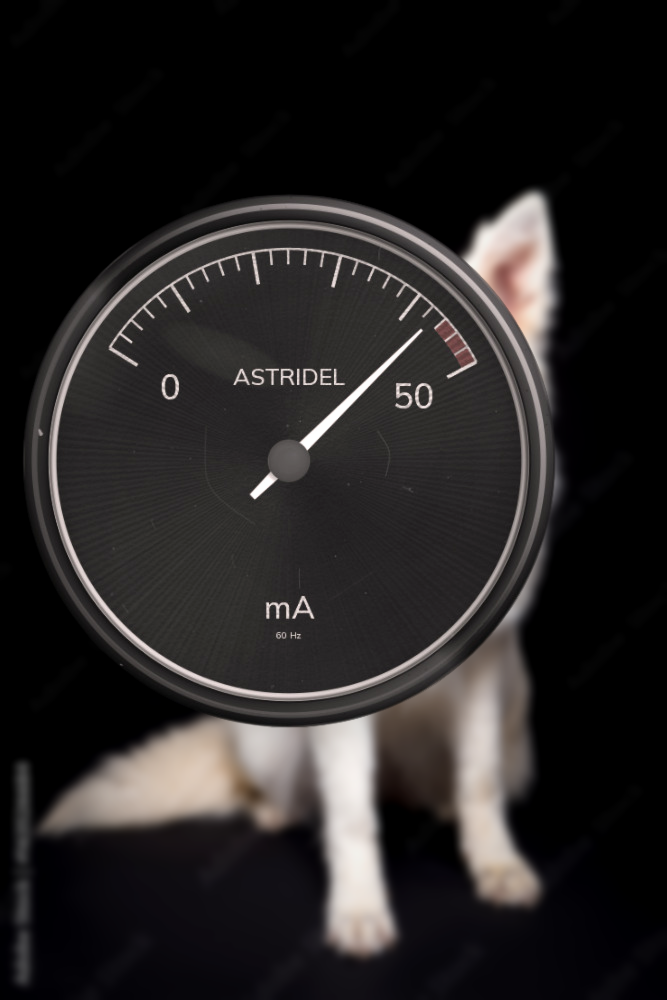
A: 43 mA
